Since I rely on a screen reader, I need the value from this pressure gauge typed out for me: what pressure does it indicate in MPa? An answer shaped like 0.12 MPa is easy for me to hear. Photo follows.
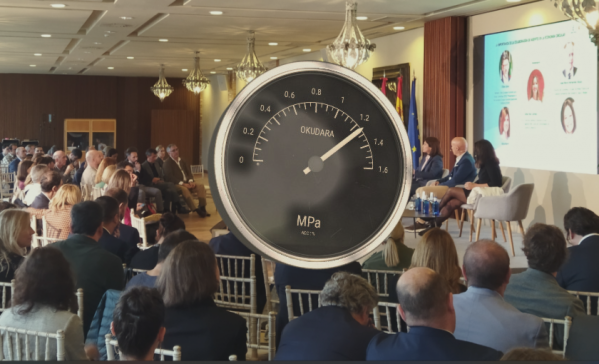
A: 1.25 MPa
